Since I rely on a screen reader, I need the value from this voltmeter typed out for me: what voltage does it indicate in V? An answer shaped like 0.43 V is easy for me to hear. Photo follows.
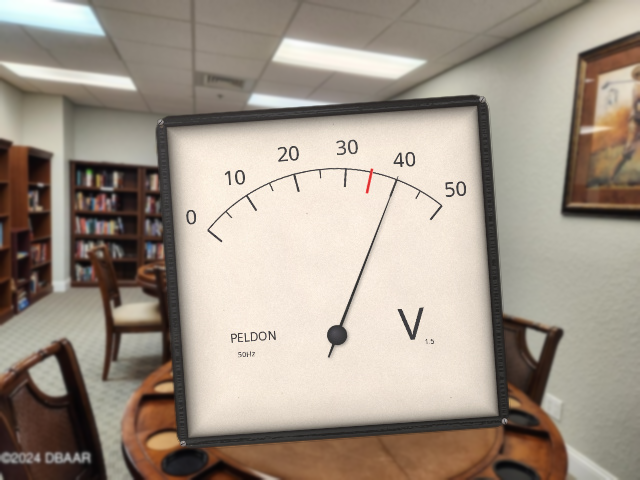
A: 40 V
